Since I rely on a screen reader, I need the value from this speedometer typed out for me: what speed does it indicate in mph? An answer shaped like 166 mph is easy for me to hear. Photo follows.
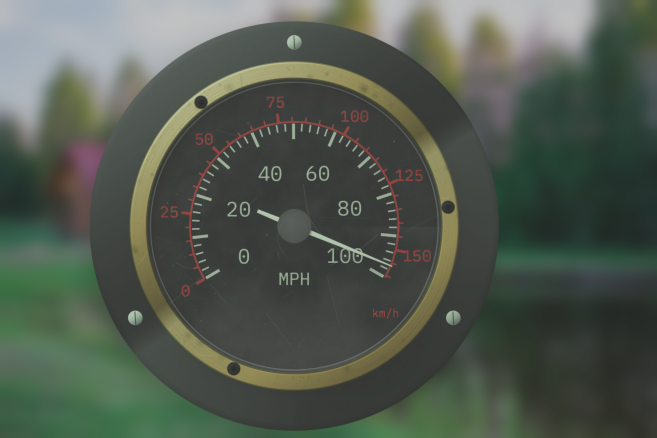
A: 97 mph
